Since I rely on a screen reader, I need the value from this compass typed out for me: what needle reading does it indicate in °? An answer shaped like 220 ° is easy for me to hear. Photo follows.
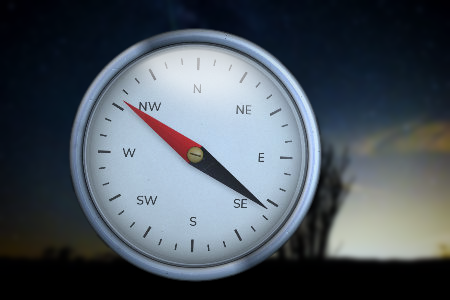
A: 305 °
